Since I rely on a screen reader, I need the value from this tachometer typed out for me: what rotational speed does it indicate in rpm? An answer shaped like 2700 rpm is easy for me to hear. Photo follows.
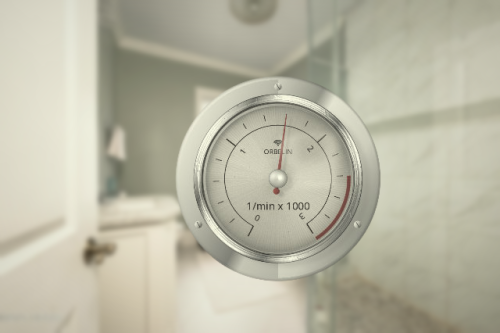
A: 1600 rpm
